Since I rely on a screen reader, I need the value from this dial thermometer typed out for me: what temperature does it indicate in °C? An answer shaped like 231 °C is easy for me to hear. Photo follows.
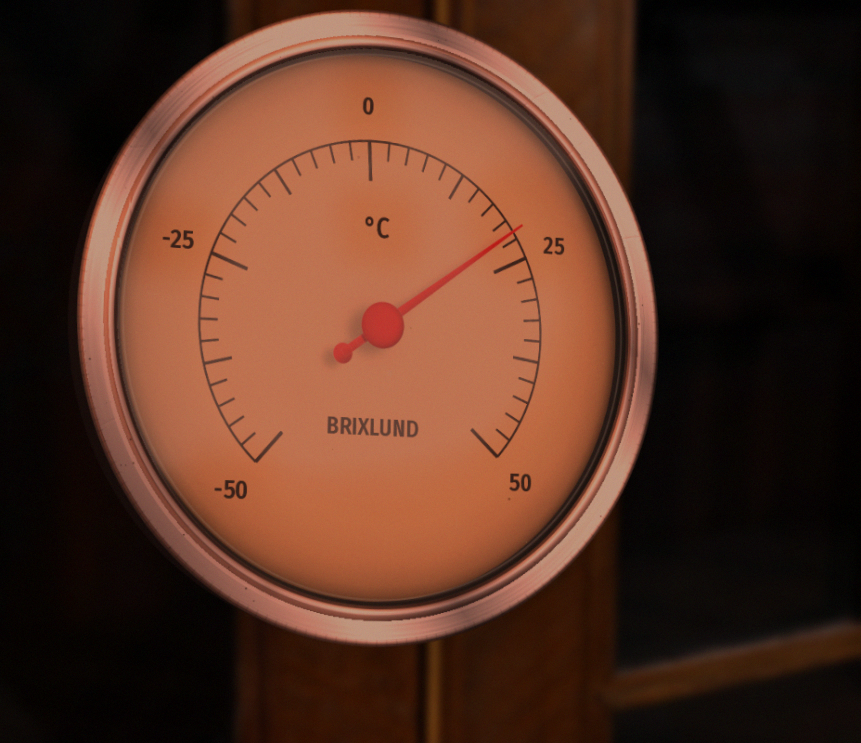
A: 21.25 °C
